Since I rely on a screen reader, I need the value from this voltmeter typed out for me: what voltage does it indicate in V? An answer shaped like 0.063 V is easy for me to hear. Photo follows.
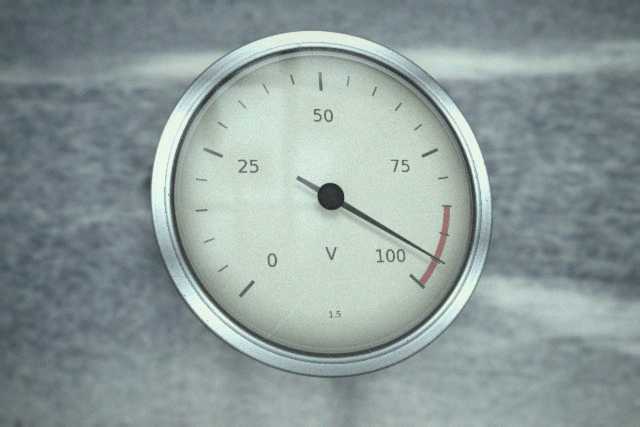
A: 95 V
